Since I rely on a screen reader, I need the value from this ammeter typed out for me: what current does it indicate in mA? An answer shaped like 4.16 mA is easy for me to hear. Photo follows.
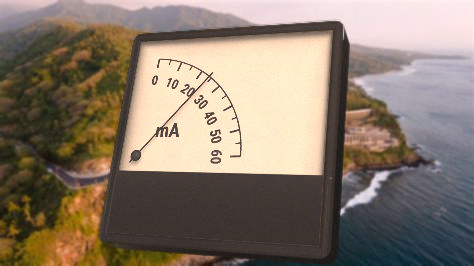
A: 25 mA
